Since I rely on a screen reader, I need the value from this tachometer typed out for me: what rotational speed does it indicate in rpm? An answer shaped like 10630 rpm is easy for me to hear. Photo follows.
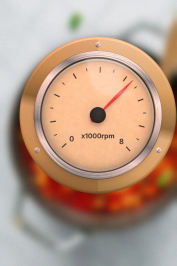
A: 5250 rpm
